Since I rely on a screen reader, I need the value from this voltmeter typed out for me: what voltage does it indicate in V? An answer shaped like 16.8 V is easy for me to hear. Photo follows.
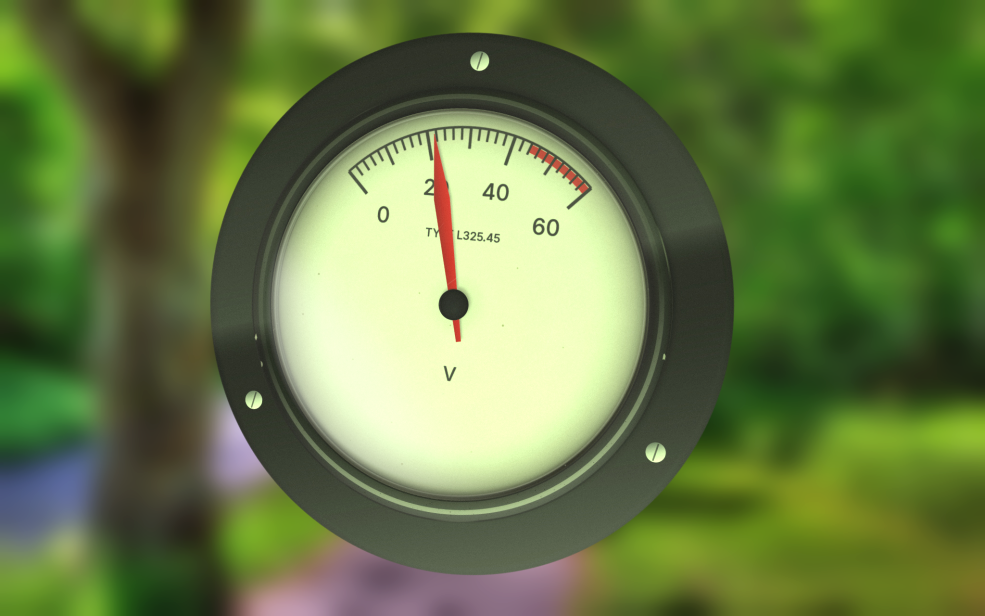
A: 22 V
